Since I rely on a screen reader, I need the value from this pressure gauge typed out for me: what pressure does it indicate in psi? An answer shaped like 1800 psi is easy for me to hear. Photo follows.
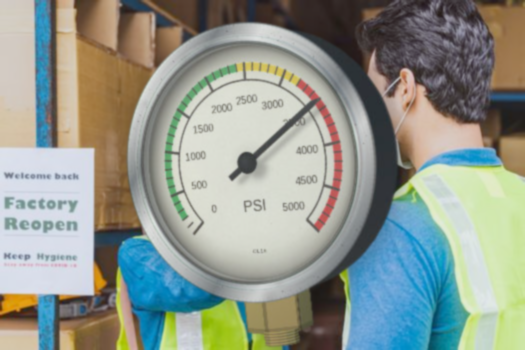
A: 3500 psi
